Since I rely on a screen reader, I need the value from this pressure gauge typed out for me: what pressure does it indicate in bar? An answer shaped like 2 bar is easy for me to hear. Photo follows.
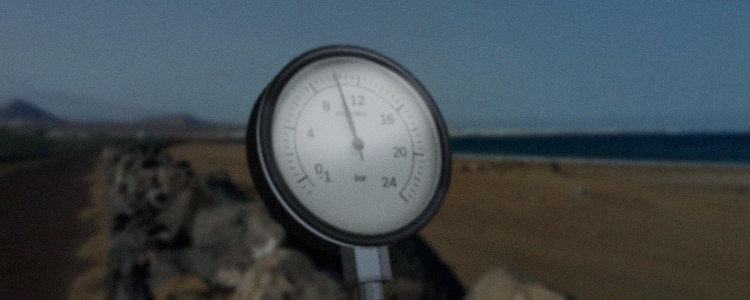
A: 10 bar
